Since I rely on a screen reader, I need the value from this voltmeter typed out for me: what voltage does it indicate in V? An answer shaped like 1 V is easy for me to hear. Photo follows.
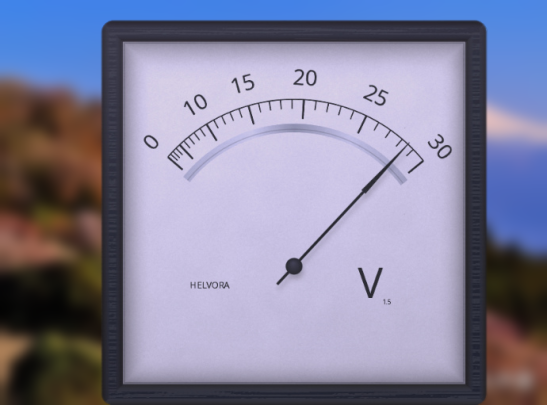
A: 28.5 V
